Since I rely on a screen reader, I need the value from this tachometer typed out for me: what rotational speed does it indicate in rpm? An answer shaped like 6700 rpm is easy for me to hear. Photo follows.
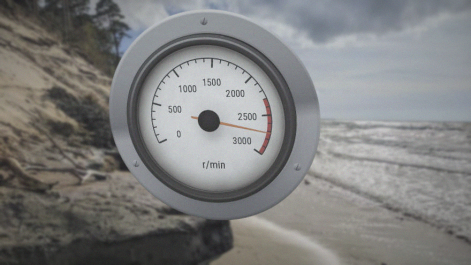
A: 2700 rpm
